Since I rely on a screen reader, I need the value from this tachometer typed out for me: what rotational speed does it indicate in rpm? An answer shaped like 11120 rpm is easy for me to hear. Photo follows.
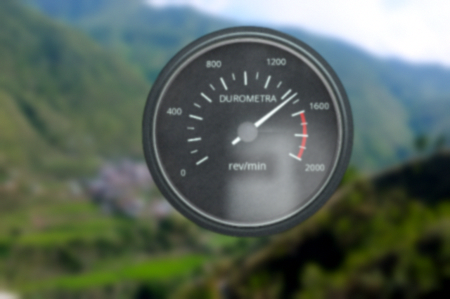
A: 1450 rpm
